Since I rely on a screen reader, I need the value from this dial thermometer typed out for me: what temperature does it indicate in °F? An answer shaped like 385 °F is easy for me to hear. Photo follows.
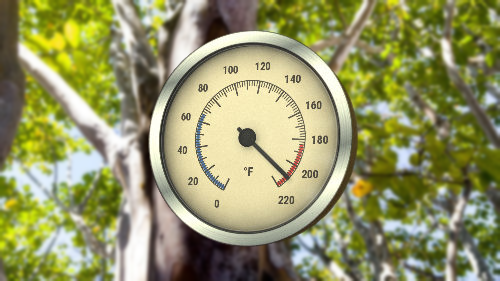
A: 210 °F
